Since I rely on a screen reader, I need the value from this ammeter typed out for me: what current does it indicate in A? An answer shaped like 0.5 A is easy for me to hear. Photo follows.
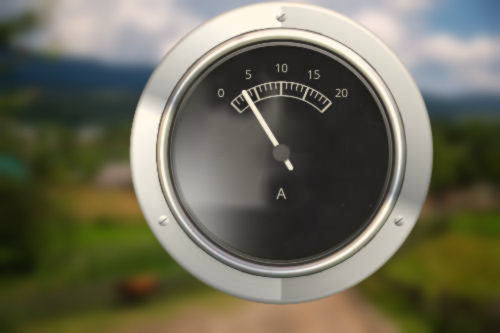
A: 3 A
